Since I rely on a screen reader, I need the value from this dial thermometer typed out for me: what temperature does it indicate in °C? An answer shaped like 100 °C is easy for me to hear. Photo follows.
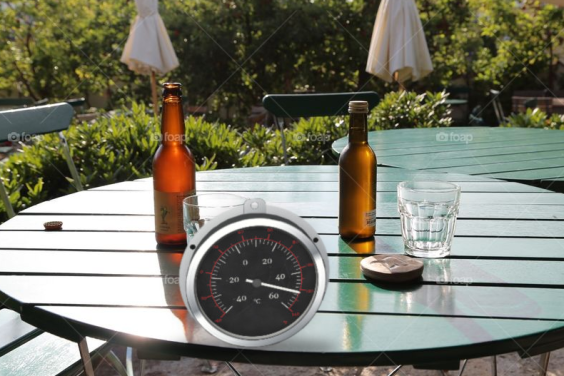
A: 50 °C
